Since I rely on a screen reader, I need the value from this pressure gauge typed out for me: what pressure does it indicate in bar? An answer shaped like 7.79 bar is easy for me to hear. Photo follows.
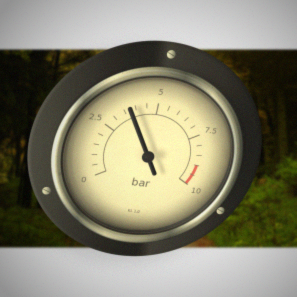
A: 3.75 bar
